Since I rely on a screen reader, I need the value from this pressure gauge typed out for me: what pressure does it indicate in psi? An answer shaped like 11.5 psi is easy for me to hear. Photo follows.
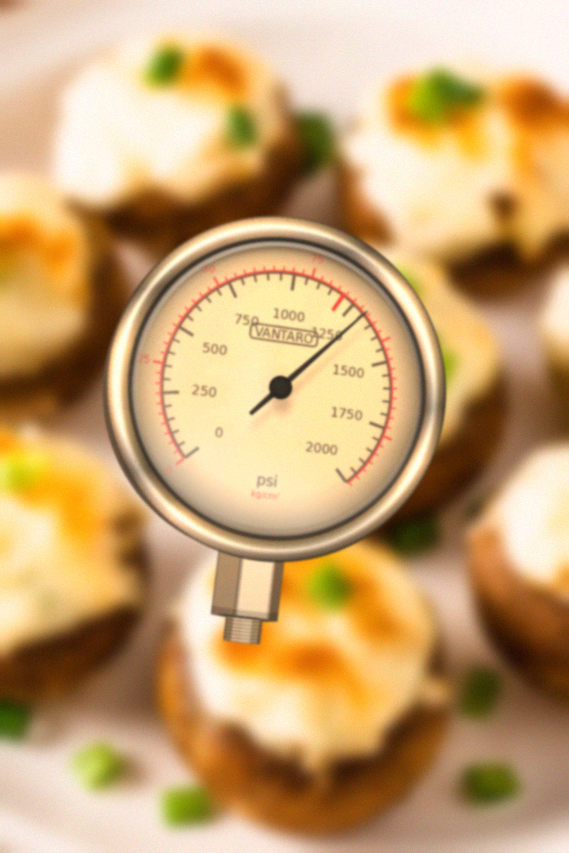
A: 1300 psi
